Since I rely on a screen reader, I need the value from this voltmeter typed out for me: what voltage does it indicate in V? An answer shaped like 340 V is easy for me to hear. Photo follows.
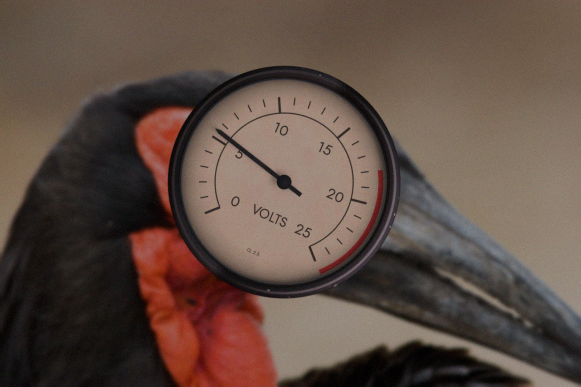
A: 5.5 V
